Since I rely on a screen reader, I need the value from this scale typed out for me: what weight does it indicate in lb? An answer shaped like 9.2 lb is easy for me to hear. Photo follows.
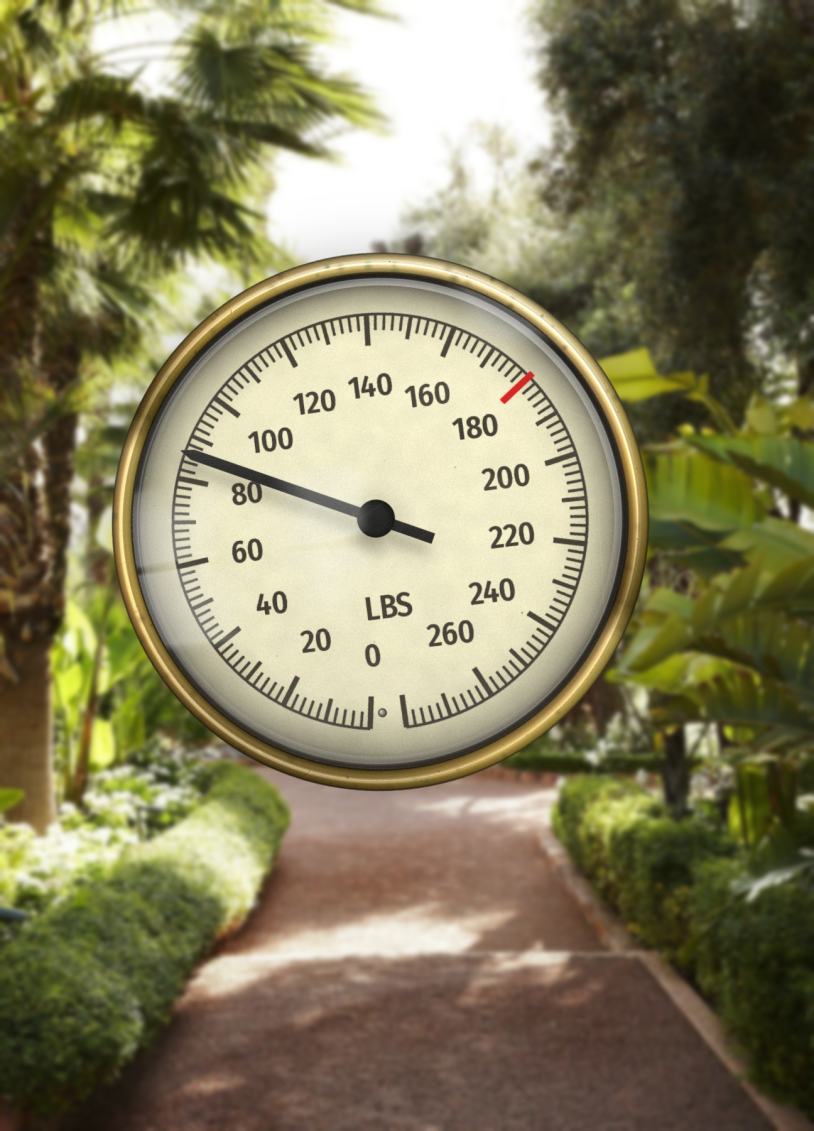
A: 86 lb
